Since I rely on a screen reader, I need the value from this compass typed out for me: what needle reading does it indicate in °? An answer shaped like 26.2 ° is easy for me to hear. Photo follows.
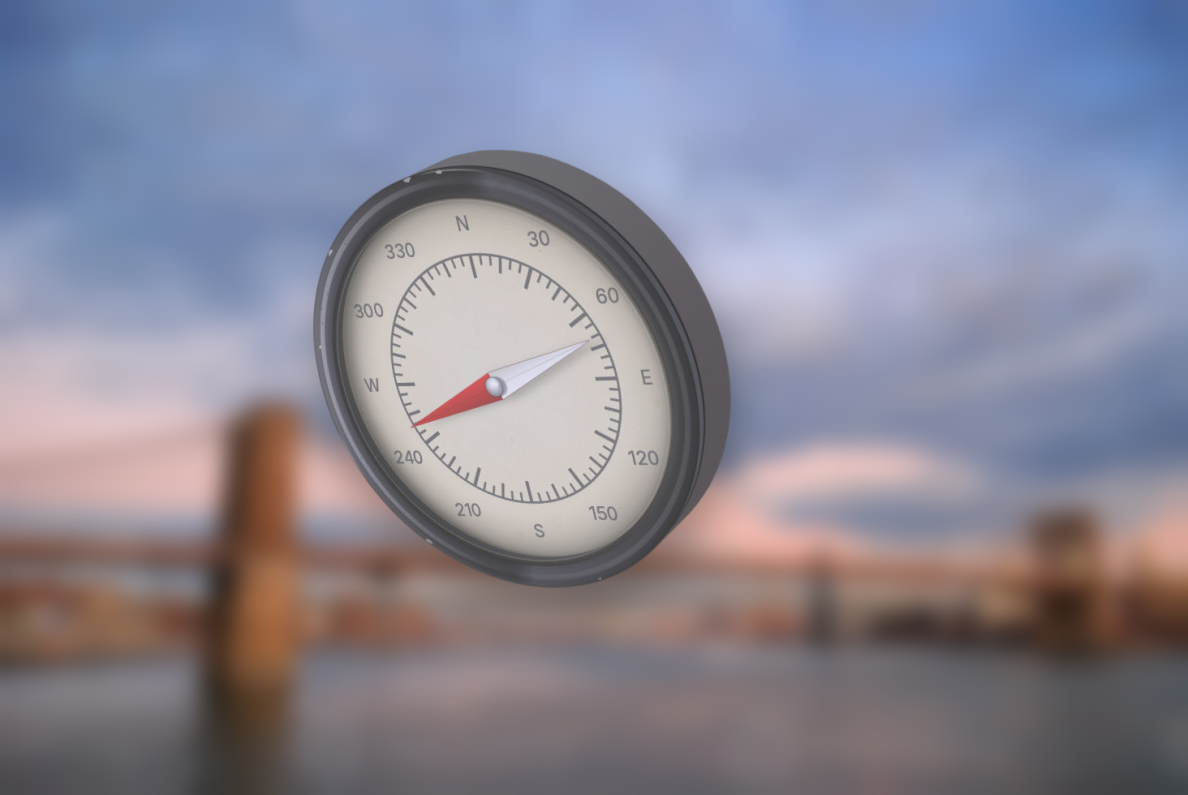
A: 250 °
